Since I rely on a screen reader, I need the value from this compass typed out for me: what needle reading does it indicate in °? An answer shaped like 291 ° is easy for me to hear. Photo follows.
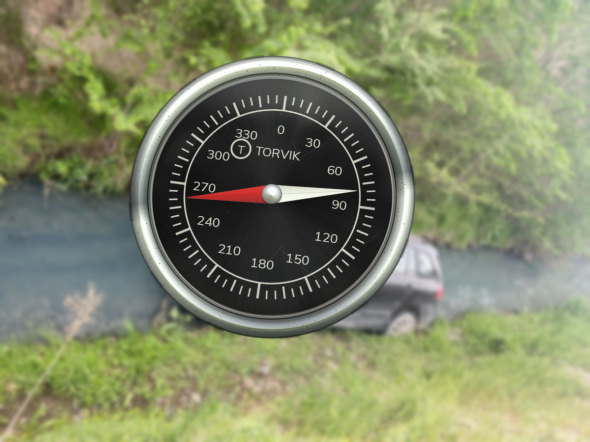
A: 260 °
